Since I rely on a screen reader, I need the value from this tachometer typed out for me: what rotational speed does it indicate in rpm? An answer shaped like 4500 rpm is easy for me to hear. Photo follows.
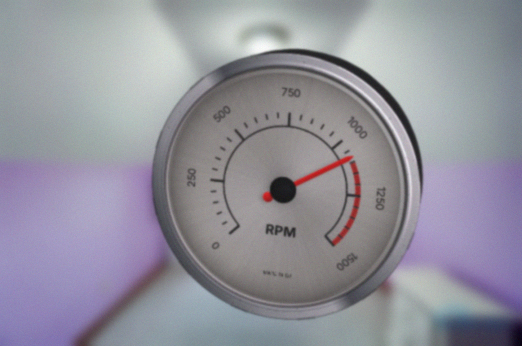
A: 1075 rpm
